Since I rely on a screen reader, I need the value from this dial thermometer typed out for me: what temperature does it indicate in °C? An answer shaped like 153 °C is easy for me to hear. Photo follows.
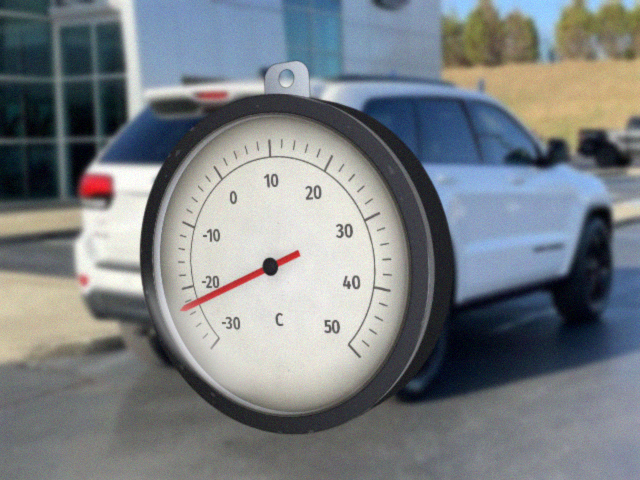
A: -23 °C
